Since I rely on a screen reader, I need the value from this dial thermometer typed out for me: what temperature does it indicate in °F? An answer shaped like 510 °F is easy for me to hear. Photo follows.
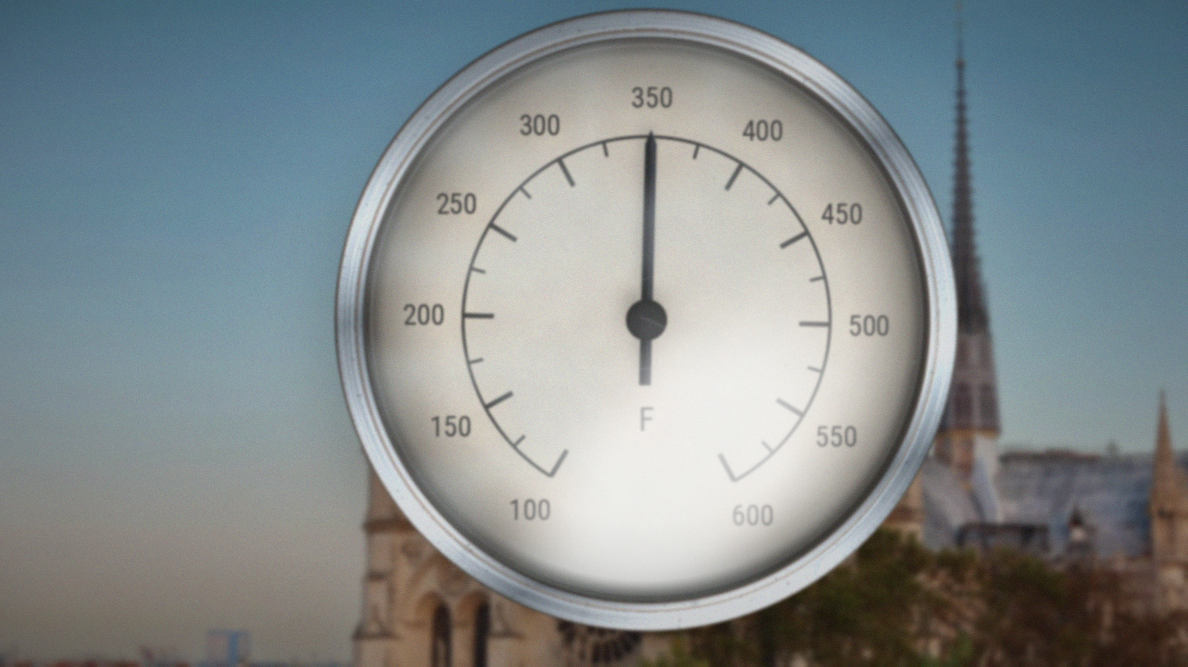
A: 350 °F
